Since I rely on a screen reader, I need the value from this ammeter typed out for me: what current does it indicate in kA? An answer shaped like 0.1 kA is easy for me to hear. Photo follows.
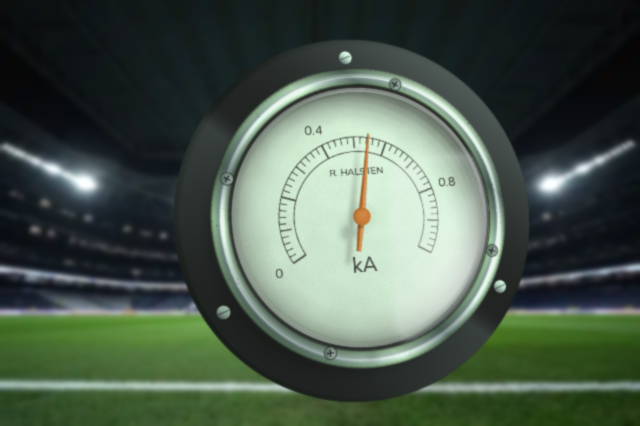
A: 0.54 kA
